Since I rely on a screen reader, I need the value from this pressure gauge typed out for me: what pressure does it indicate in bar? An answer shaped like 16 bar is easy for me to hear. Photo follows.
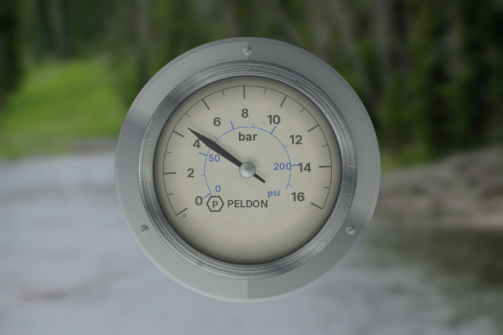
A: 4.5 bar
